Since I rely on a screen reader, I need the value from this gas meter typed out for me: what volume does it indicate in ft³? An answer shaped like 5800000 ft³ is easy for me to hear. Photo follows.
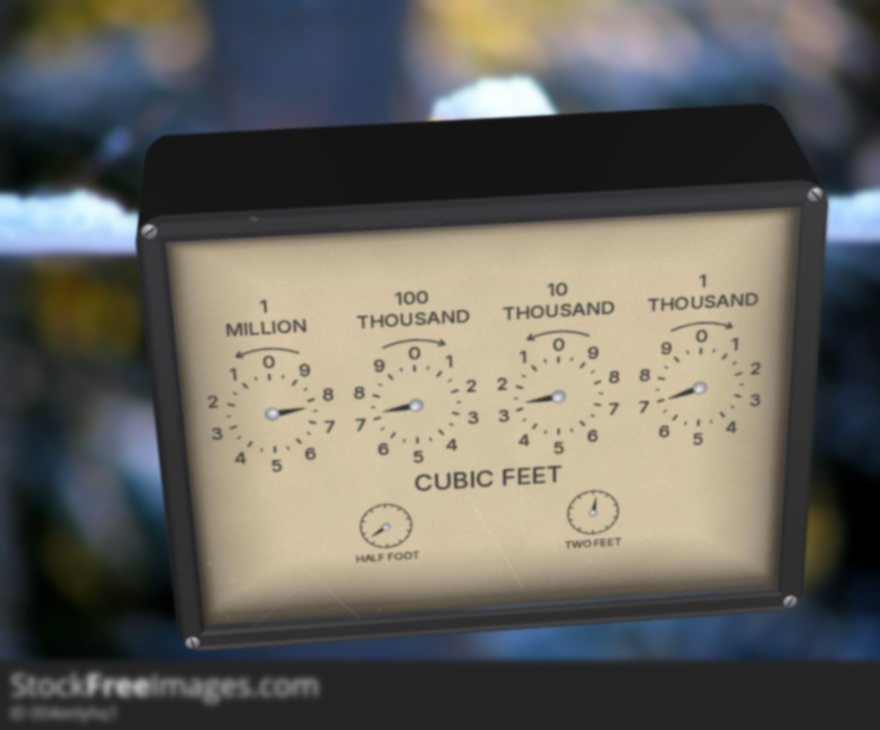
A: 772700 ft³
